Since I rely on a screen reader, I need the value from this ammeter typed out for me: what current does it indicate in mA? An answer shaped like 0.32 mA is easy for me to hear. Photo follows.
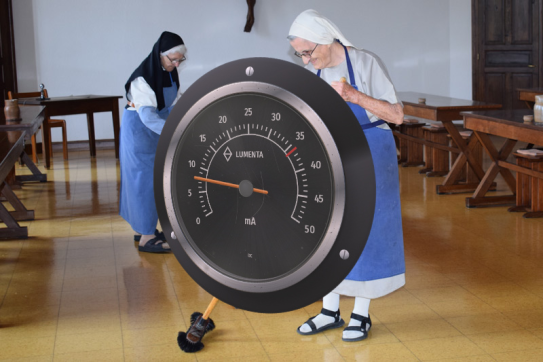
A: 8 mA
